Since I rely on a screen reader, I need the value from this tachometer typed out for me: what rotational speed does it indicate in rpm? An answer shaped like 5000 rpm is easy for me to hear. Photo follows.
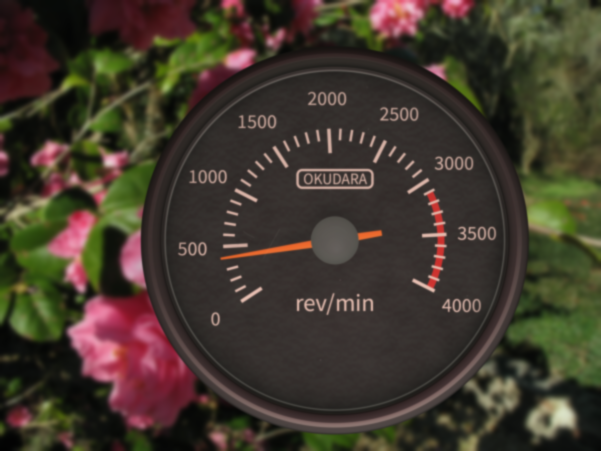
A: 400 rpm
